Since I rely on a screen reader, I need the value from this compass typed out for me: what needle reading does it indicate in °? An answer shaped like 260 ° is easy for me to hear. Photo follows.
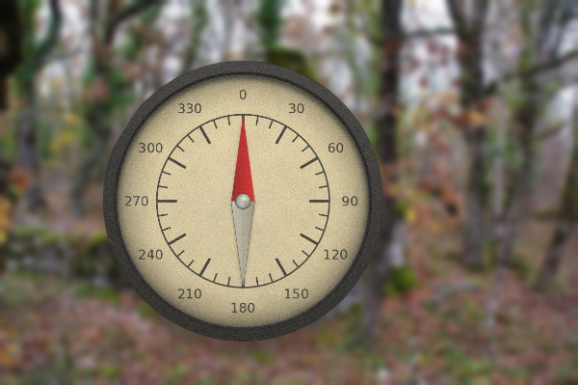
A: 0 °
